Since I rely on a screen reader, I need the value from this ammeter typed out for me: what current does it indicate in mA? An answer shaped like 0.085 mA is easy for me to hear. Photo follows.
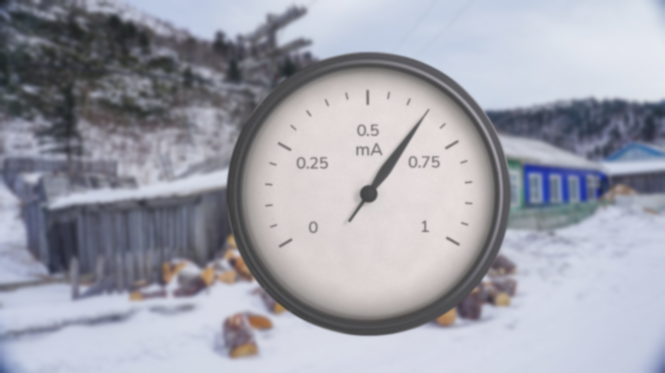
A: 0.65 mA
